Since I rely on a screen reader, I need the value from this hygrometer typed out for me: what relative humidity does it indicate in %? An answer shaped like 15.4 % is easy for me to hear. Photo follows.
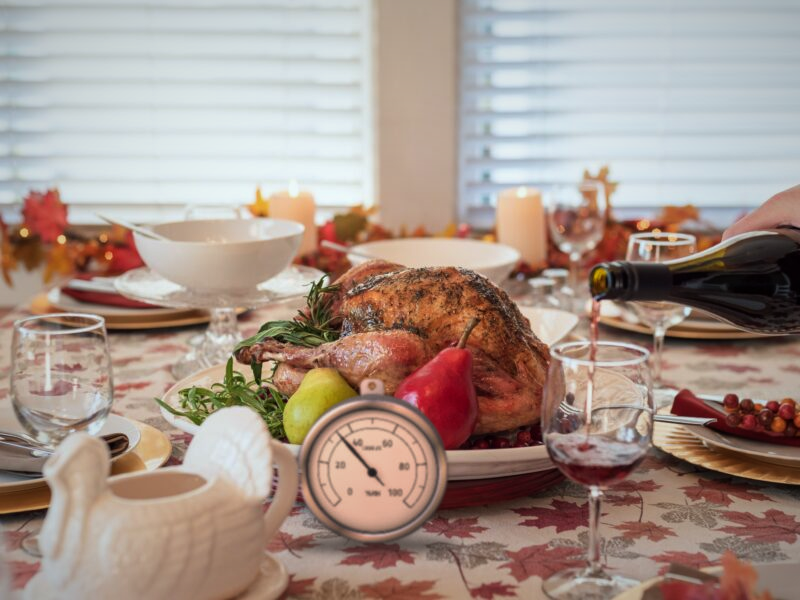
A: 35 %
